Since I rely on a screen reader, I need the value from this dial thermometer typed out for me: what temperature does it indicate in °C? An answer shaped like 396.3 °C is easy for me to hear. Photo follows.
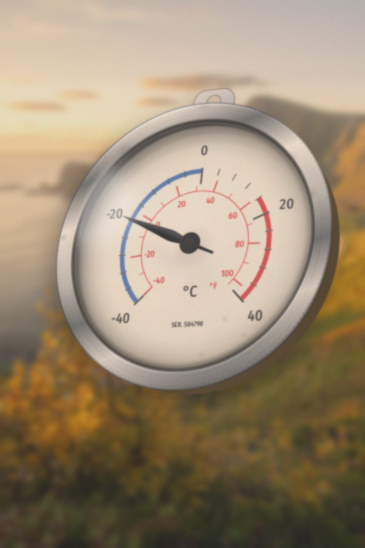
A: -20 °C
